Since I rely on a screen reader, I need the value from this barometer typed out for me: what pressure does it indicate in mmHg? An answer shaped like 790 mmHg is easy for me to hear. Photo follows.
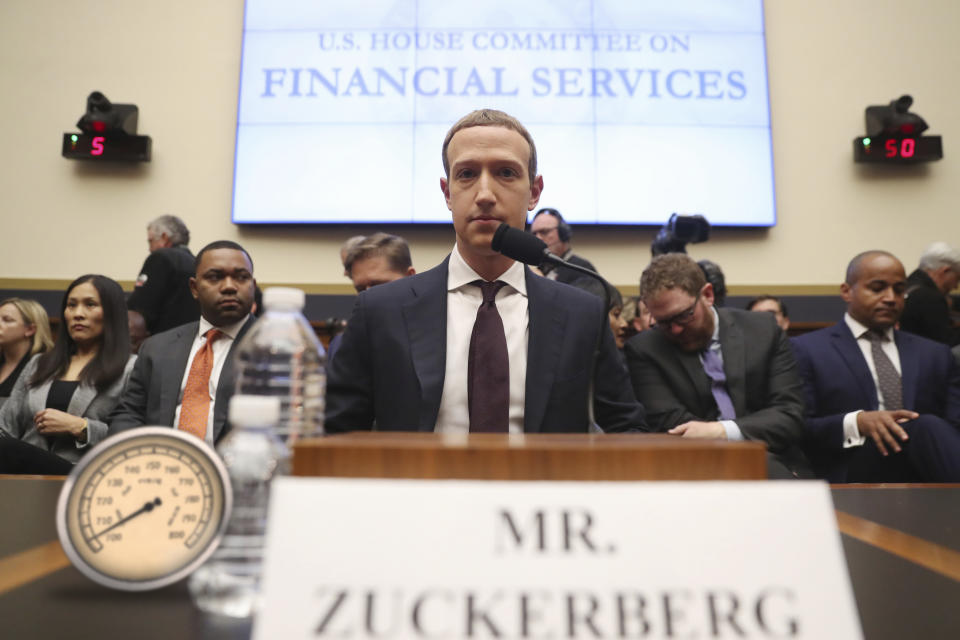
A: 705 mmHg
